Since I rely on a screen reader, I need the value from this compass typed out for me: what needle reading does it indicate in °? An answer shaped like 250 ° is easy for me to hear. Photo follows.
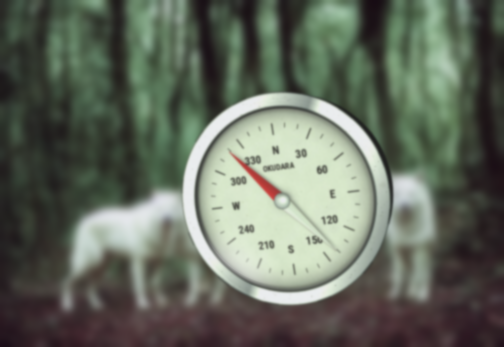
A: 320 °
